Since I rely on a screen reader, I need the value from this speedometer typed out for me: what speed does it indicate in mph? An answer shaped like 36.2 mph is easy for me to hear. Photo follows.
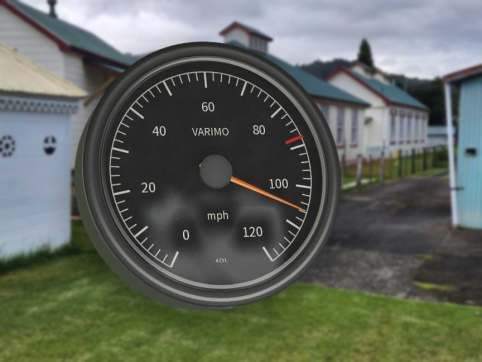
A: 106 mph
